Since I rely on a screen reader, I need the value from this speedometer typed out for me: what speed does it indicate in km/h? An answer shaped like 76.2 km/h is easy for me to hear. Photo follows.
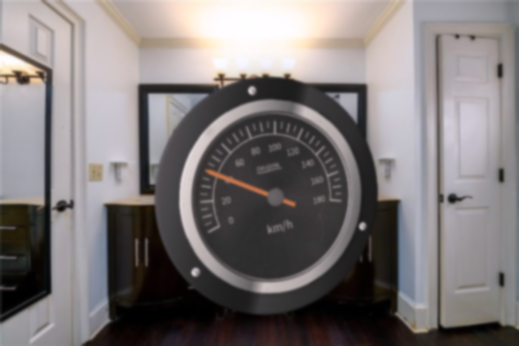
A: 40 km/h
